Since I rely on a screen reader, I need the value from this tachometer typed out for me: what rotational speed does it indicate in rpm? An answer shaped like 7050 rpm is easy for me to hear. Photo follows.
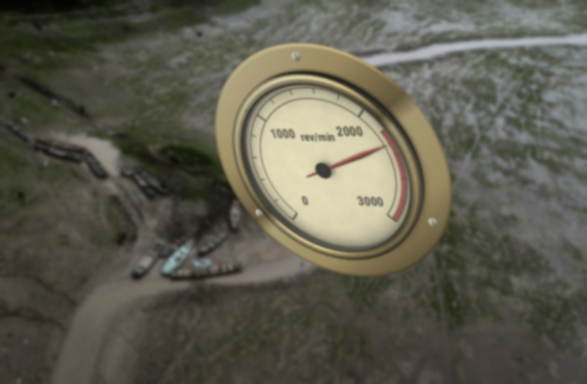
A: 2300 rpm
